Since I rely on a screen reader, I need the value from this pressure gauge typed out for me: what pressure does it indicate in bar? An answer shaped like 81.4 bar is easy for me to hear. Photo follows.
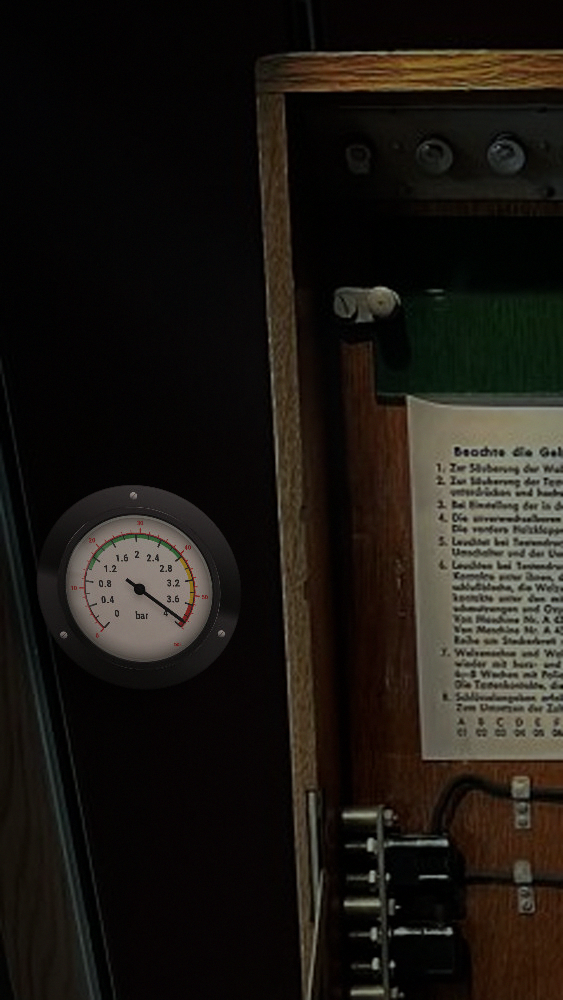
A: 3.9 bar
